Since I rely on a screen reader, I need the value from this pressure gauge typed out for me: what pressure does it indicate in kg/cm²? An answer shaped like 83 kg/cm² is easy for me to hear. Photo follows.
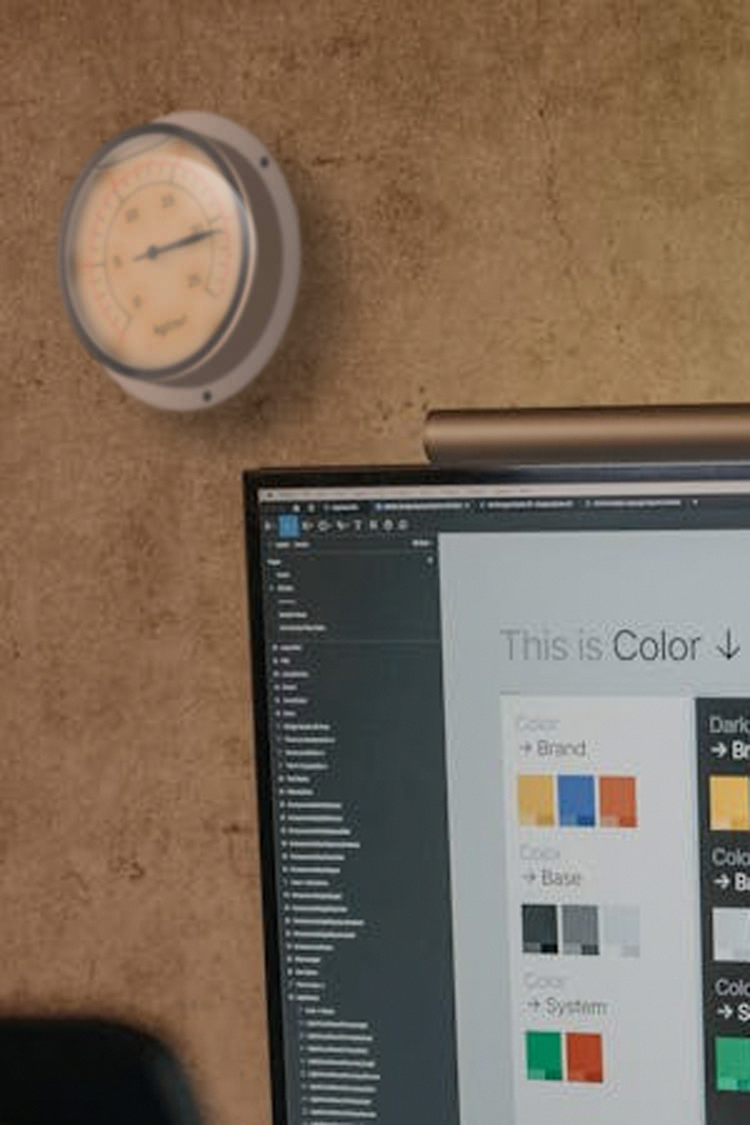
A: 21 kg/cm²
